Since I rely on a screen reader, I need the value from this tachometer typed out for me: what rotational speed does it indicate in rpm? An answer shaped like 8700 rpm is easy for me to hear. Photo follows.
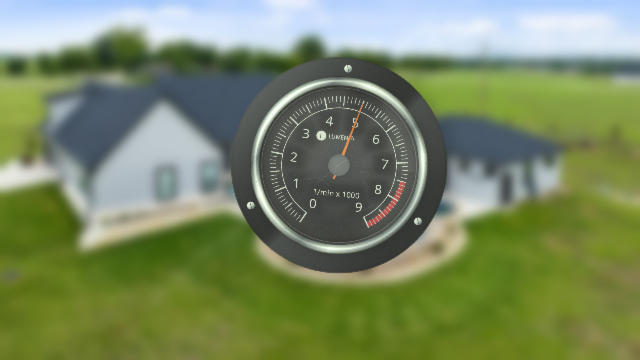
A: 5000 rpm
